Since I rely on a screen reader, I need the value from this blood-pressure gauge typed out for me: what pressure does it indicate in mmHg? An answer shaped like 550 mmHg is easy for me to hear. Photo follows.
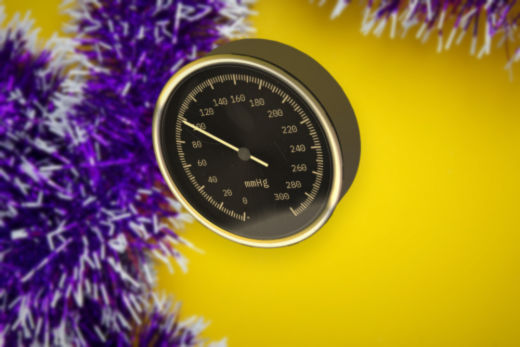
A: 100 mmHg
